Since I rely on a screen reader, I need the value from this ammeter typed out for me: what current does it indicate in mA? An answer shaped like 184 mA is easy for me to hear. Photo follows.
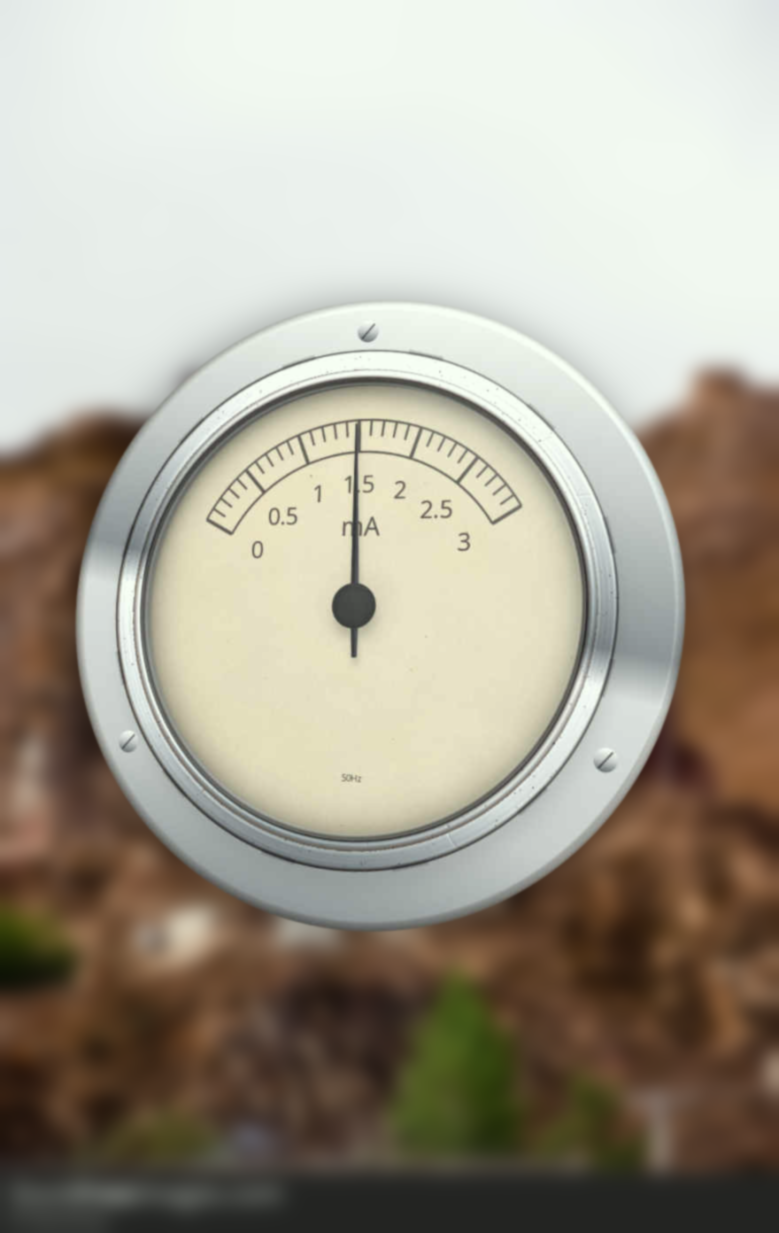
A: 1.5 mA
